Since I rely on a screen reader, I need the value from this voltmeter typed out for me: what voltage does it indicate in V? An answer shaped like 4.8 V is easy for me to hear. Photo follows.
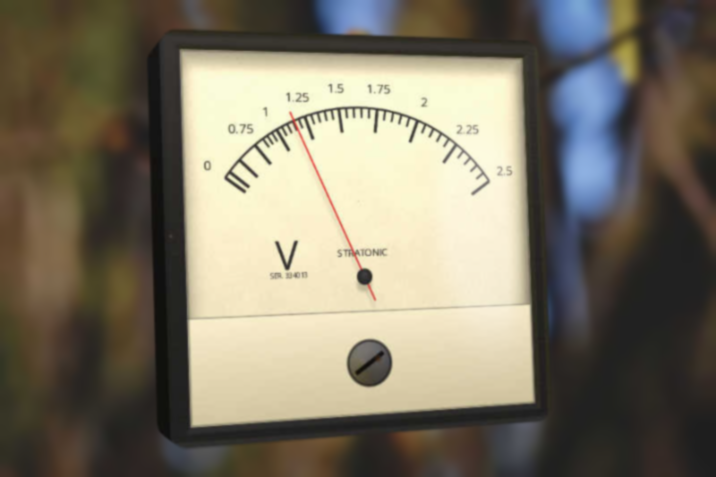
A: 1.15 V
